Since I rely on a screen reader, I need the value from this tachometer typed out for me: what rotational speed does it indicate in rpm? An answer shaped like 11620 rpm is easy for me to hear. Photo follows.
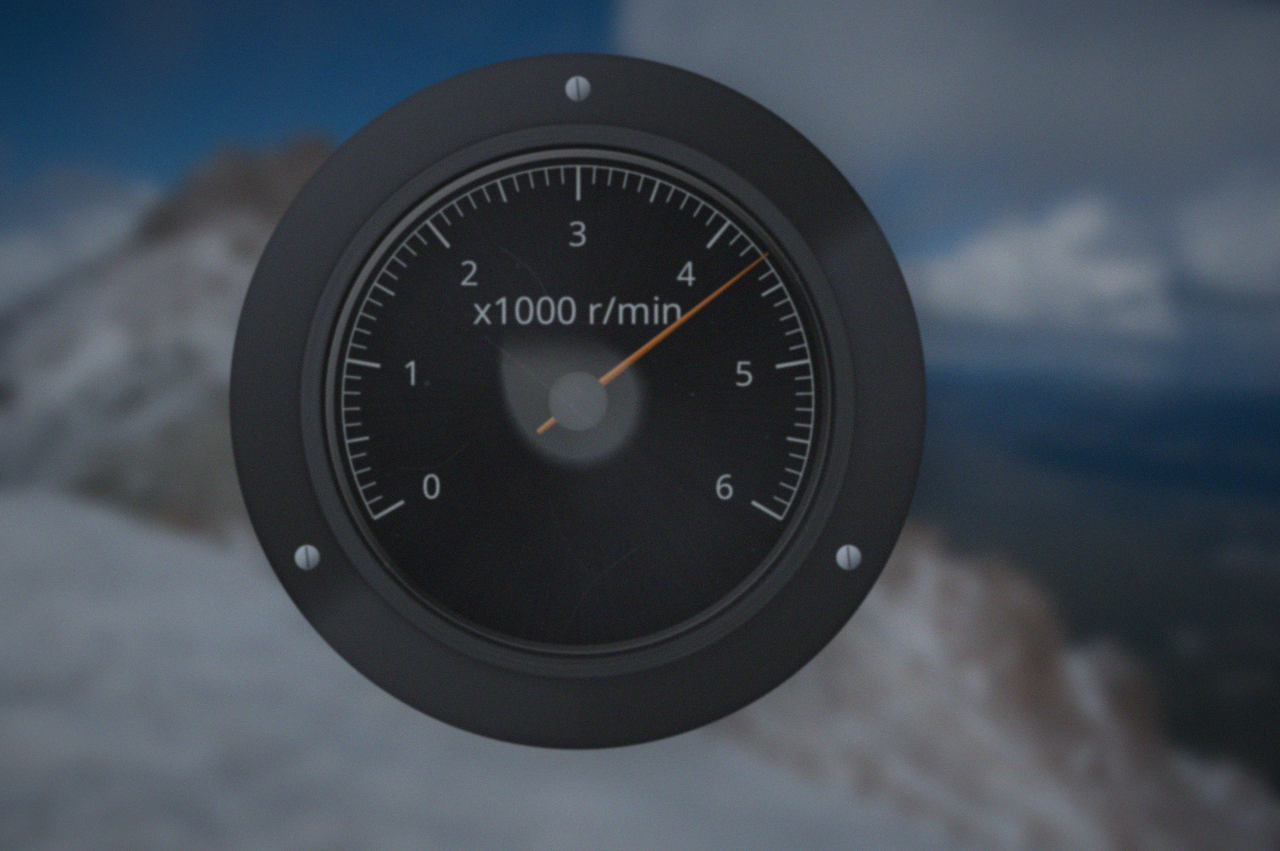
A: 4300 rpm
